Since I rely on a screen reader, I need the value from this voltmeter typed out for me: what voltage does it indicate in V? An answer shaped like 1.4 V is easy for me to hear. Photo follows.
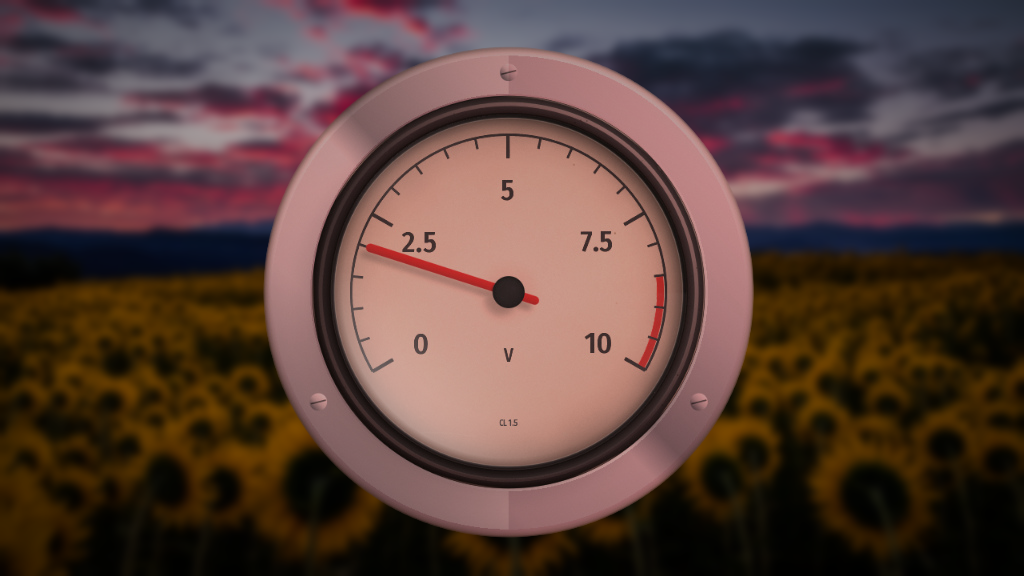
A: 2 V
